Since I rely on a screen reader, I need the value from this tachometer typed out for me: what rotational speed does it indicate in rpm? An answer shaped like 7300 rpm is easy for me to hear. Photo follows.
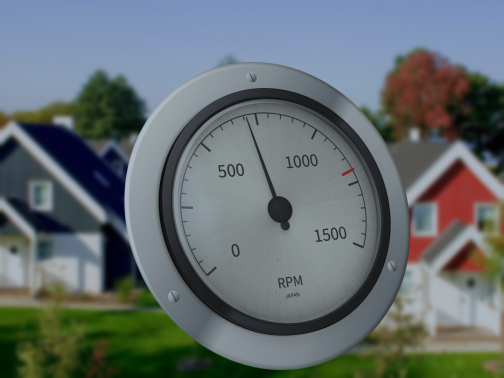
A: 700 rpm
